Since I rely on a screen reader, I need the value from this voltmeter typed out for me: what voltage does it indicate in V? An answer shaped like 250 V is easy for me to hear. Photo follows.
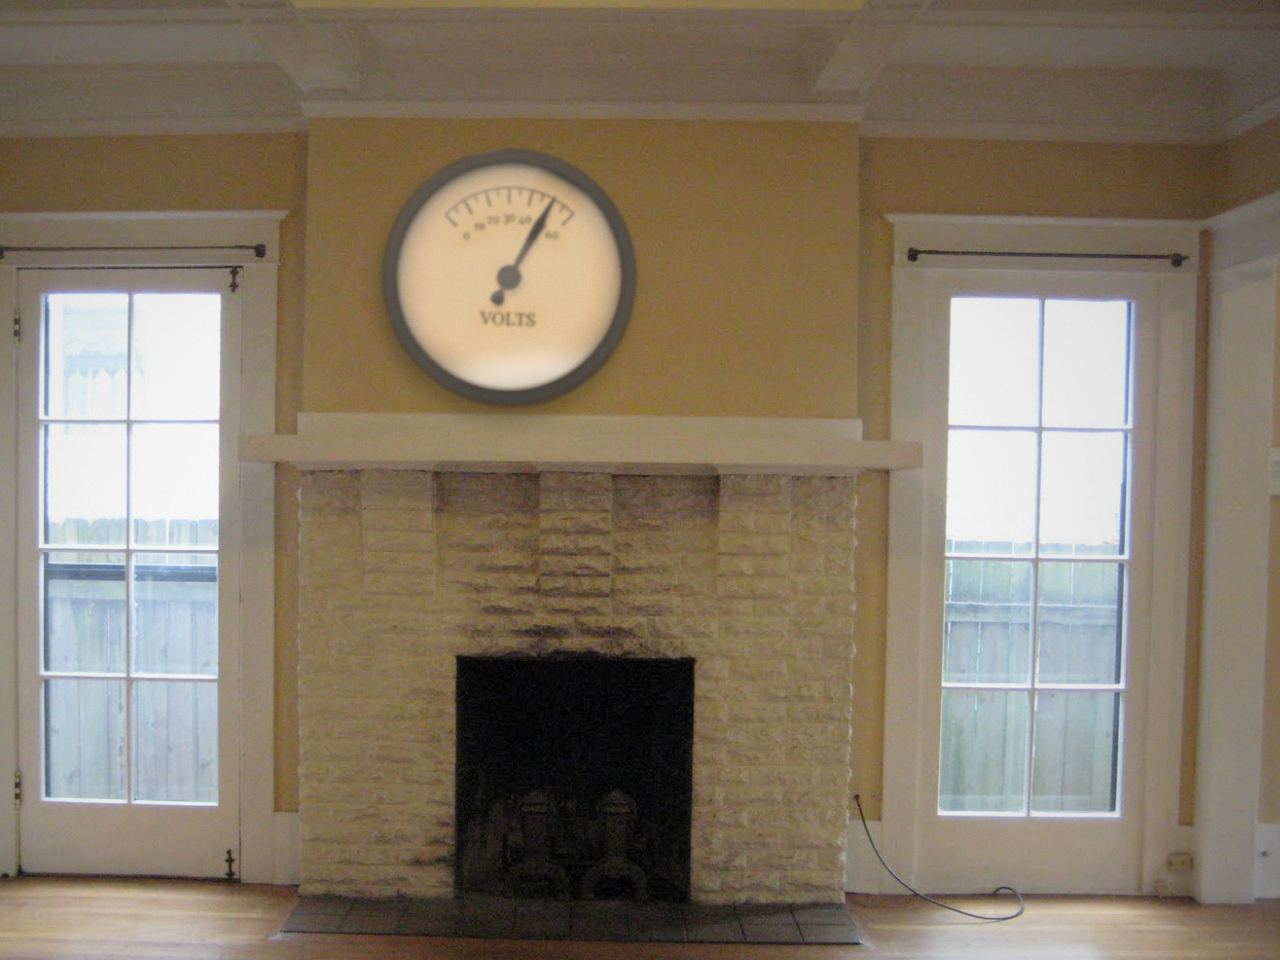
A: 50 V
